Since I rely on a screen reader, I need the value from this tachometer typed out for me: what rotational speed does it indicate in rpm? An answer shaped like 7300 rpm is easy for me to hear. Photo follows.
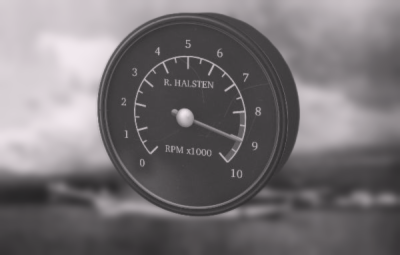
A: 9000 rpm
